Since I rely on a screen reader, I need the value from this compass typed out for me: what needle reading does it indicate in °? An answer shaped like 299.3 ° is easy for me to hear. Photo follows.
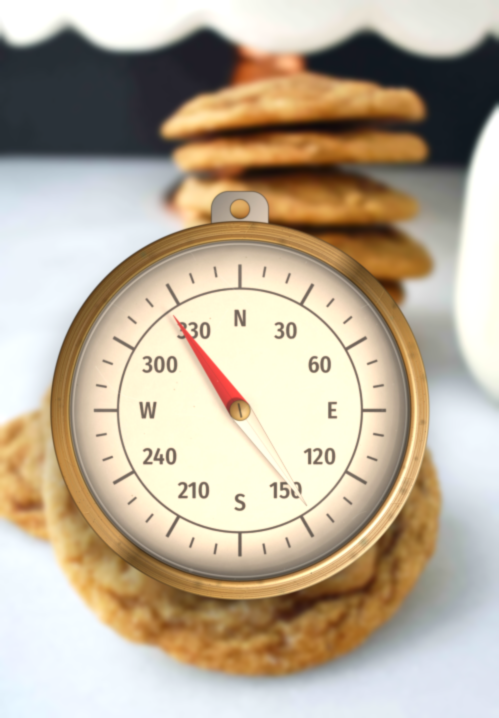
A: 325 °
